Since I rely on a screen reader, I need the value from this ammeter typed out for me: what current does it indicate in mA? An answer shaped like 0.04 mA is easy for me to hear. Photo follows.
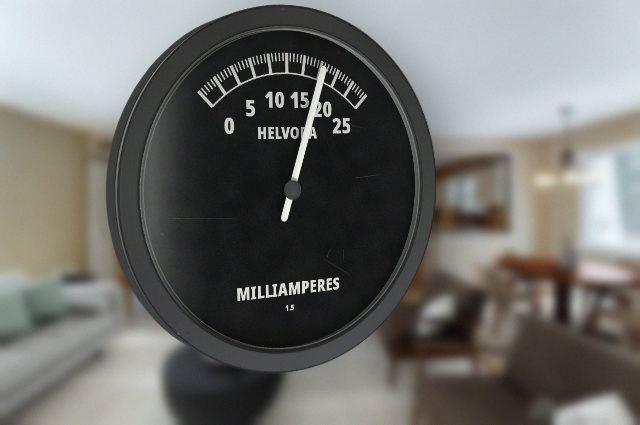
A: 17.5 mA
